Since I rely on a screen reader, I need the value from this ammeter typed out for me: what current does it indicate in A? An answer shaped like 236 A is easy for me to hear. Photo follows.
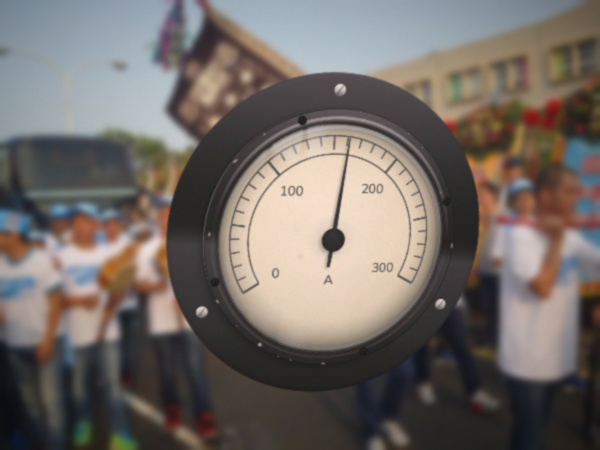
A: 160 A
